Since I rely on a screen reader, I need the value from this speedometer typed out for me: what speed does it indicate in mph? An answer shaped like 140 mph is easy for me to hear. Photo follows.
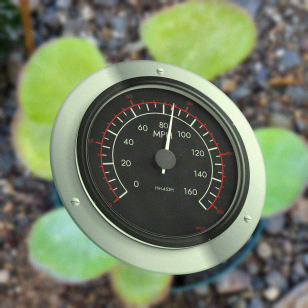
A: 85 mph
